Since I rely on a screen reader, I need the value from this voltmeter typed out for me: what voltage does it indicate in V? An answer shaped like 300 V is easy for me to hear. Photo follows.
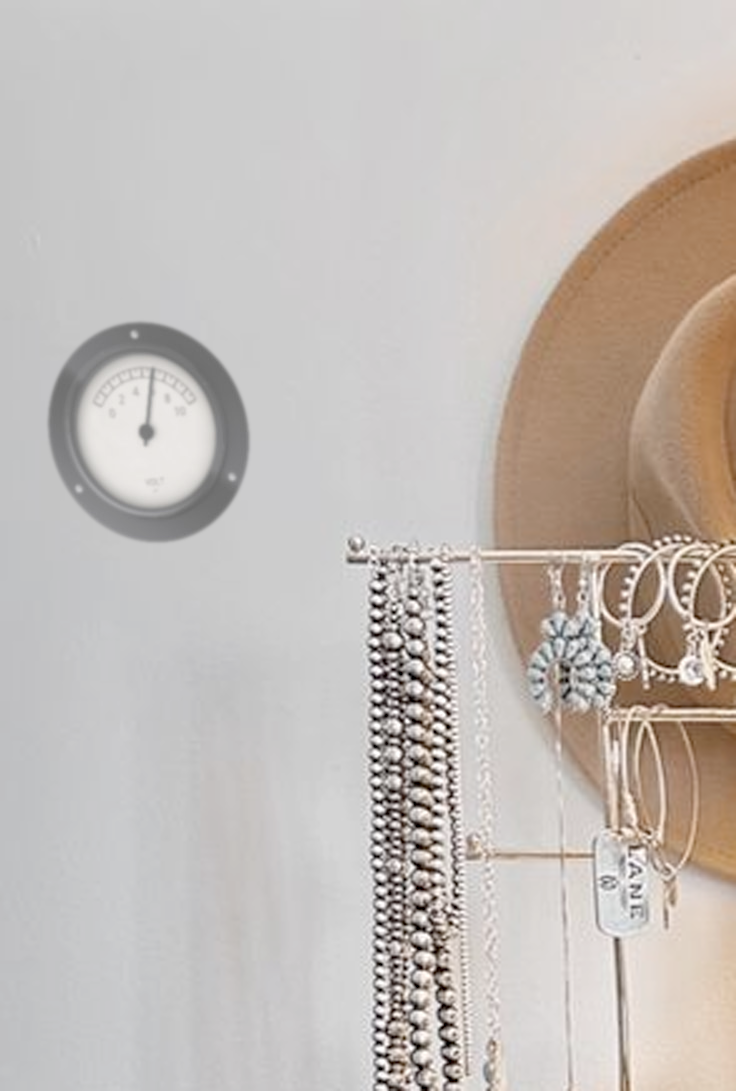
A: 6 V
